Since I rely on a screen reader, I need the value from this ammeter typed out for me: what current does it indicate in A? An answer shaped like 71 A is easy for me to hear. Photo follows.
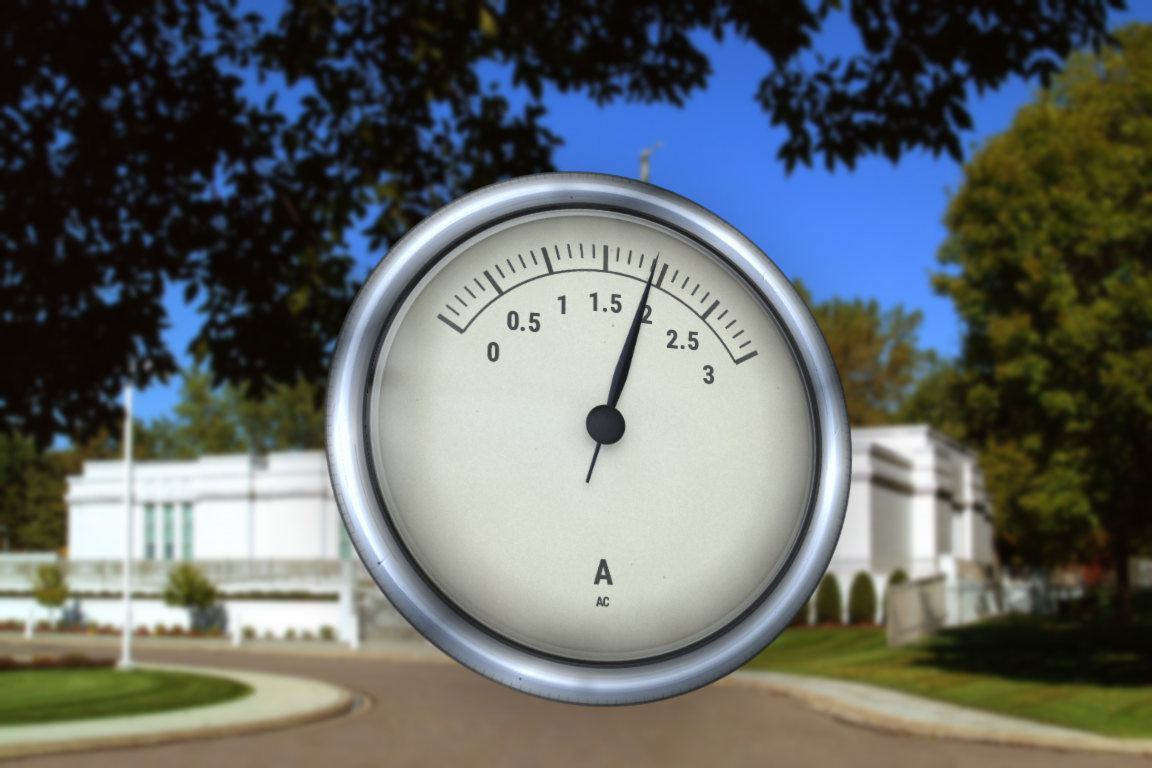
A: 1.9 A
